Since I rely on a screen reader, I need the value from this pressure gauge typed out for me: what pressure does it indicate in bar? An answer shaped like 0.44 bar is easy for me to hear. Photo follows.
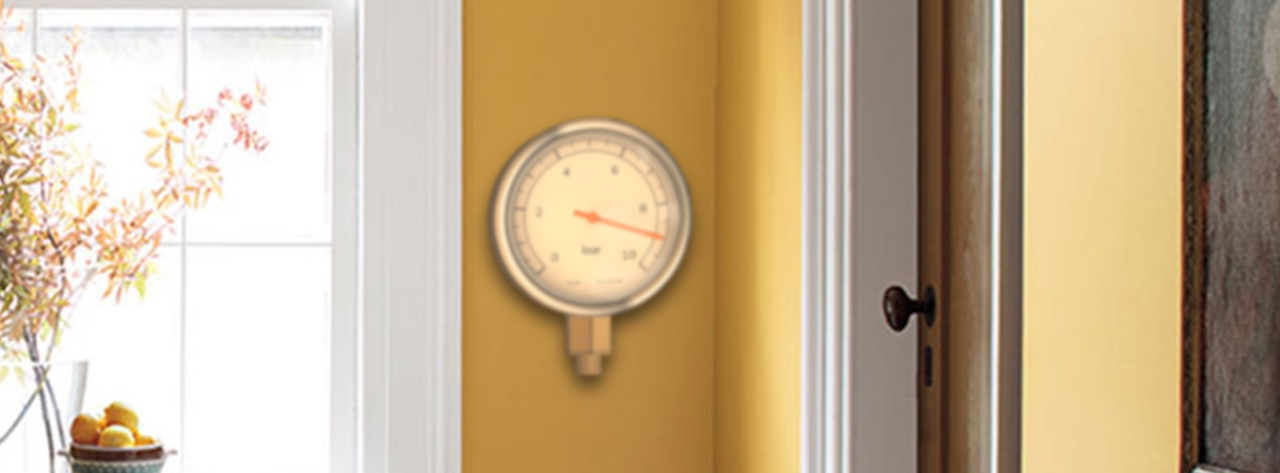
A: 9 bar
